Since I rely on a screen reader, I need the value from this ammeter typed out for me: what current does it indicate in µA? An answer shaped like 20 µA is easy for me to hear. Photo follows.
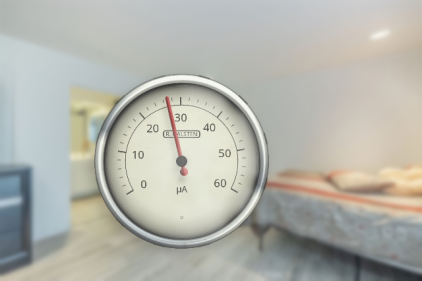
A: 27 µA
